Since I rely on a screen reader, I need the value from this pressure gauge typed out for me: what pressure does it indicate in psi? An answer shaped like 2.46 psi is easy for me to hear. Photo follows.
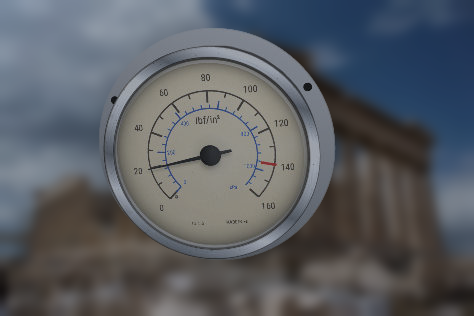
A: 20 psi
